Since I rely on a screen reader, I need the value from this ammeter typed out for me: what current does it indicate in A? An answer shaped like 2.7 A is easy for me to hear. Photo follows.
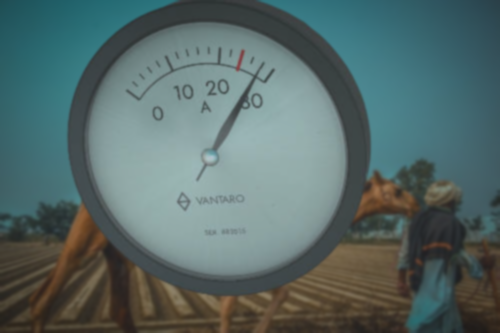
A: 28 A
